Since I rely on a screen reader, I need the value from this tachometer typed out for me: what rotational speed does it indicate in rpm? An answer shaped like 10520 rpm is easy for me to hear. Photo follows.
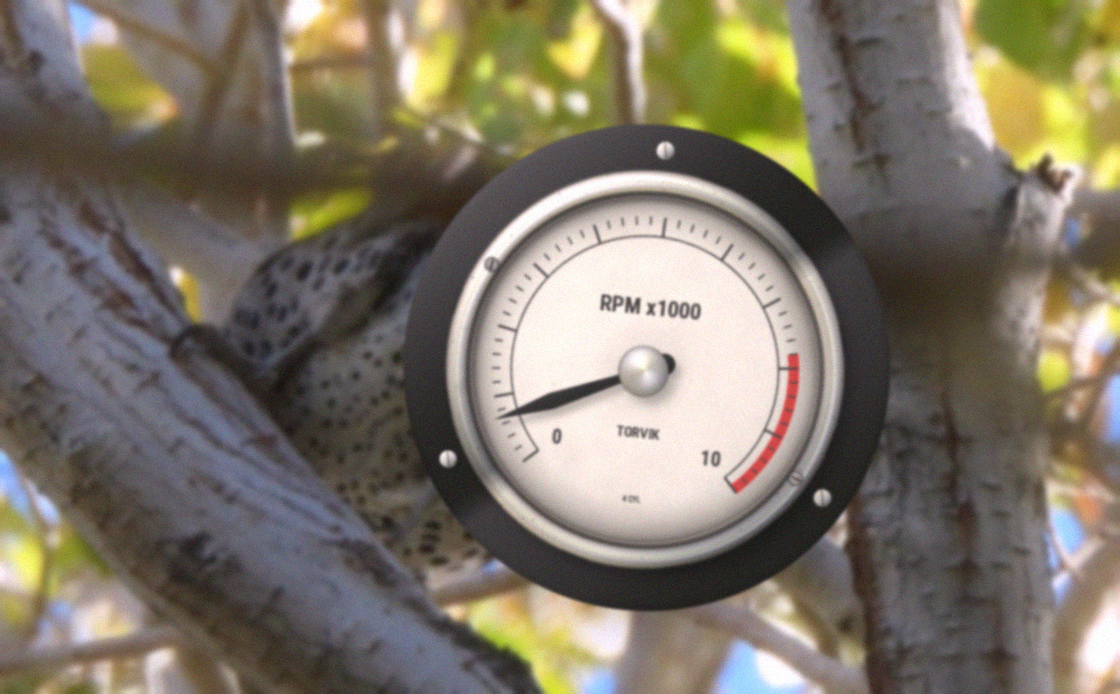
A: 700 rpm
